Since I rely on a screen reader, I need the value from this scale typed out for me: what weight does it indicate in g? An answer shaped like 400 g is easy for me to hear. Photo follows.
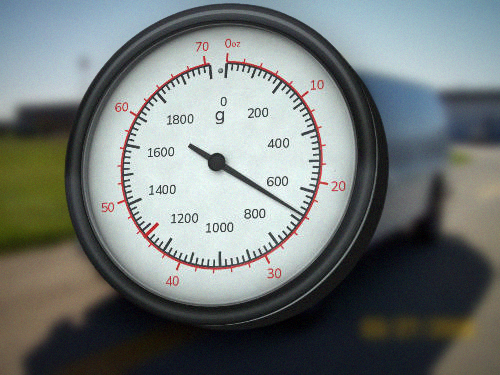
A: 680 g
